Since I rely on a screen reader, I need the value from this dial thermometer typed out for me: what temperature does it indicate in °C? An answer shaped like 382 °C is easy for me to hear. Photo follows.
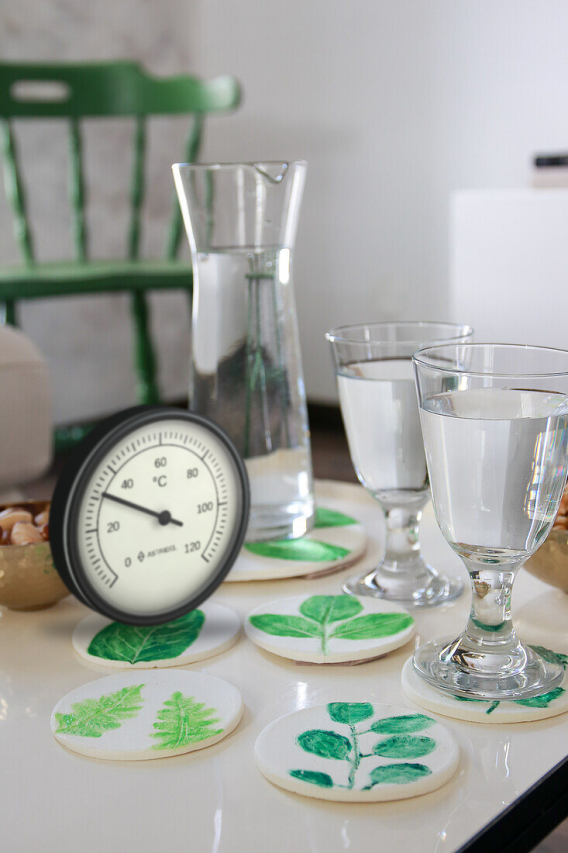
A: 32 °C
